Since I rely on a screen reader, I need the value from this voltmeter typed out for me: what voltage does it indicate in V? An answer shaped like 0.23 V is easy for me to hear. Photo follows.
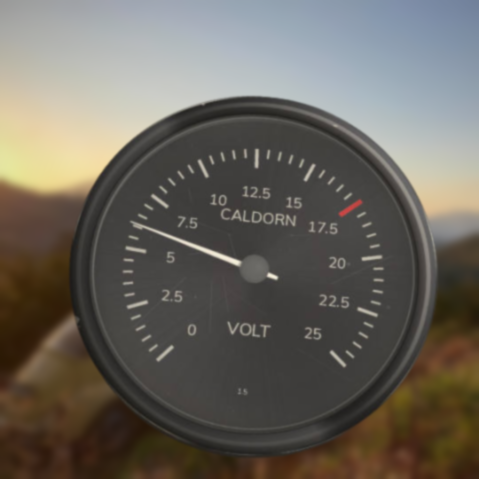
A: 6 V
